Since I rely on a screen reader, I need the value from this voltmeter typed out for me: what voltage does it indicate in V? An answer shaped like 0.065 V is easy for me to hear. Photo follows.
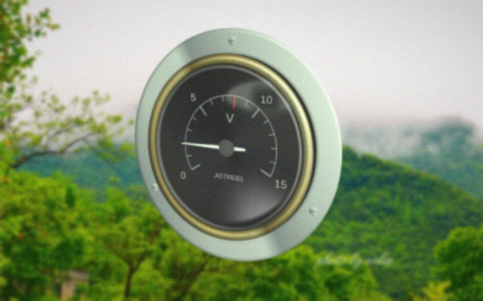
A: 2 V
